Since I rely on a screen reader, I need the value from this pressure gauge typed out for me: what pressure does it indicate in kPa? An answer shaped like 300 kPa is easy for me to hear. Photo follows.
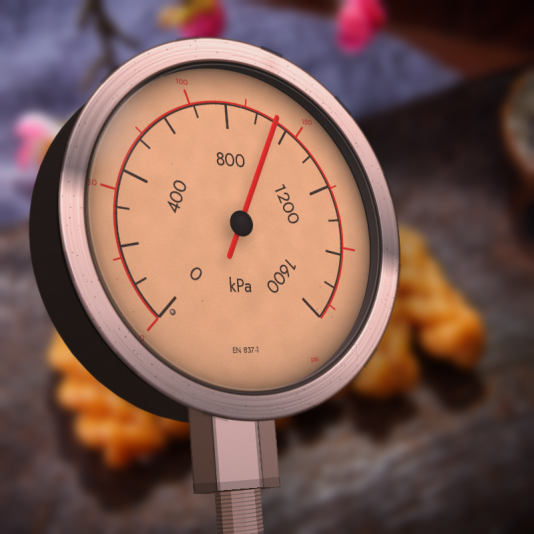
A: 950 kPa
